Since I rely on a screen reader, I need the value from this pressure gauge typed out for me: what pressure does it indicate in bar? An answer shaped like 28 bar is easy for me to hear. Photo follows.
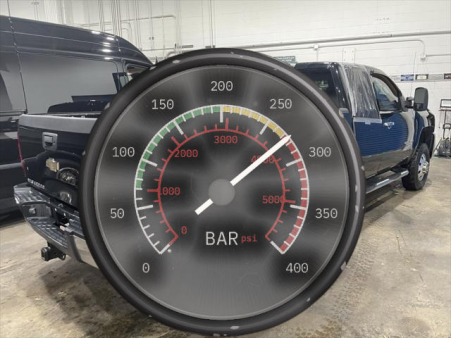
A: 275 bar
